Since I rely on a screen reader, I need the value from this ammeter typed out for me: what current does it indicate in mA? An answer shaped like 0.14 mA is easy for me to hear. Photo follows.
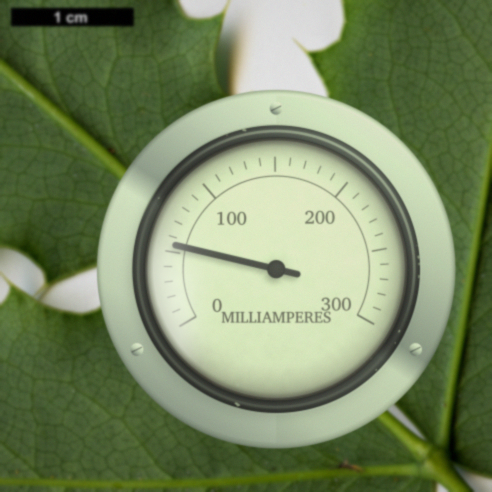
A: 55 mA
